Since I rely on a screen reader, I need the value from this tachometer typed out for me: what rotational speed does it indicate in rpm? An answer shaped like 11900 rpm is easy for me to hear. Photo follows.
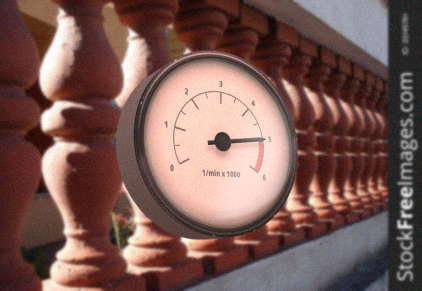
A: 5000 rpm
